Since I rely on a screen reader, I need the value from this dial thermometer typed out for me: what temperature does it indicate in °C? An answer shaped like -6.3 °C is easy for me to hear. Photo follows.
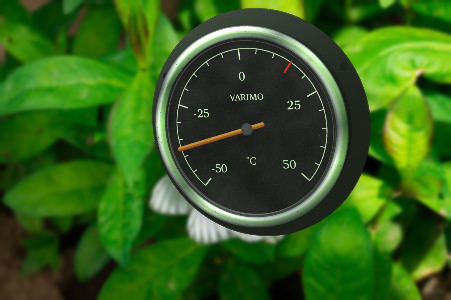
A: -37.5 °C
